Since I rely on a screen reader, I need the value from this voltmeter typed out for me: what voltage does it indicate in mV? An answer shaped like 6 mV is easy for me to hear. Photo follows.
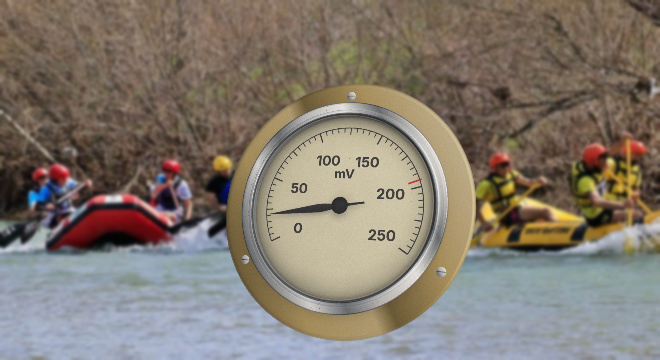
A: 20 mV
